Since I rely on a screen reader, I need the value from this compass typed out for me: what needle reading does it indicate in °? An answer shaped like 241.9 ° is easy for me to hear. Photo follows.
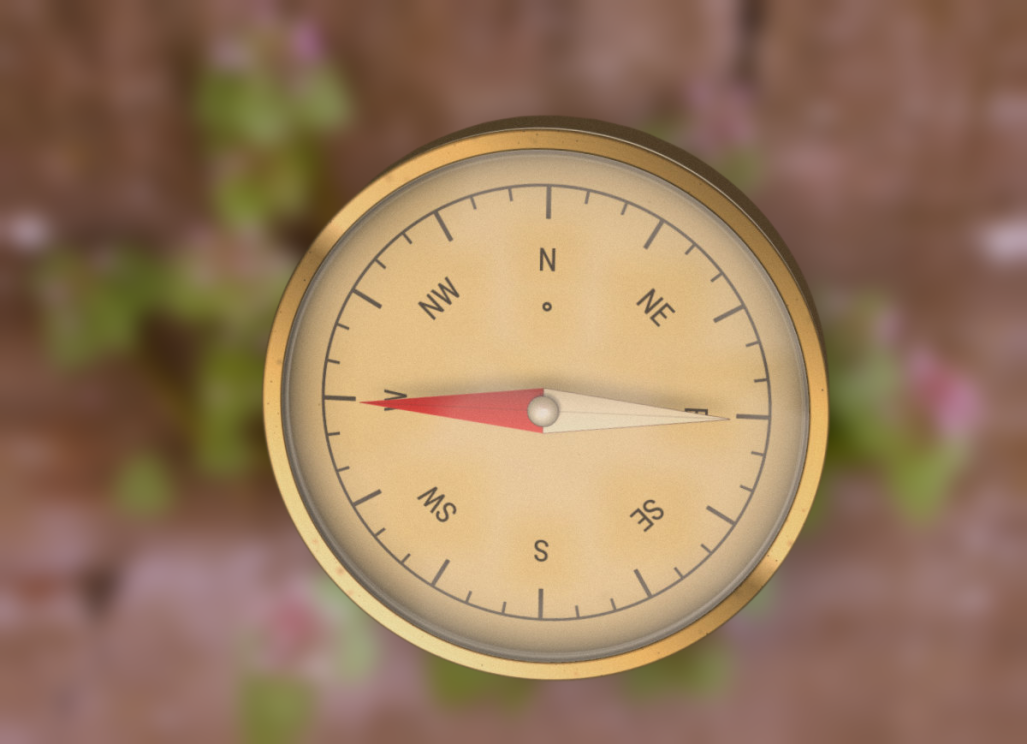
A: 270 °
